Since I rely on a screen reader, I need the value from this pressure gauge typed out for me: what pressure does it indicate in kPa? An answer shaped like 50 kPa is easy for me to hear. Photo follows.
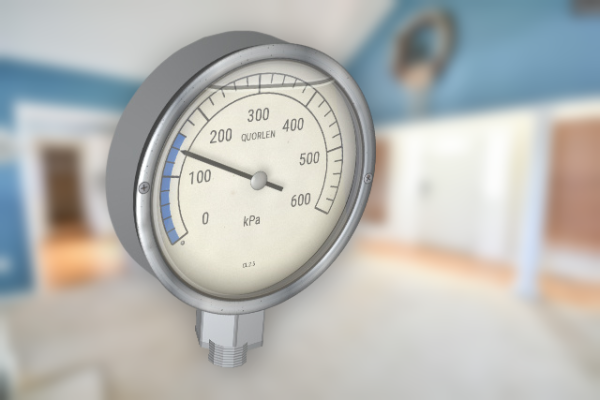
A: 140 kPa
